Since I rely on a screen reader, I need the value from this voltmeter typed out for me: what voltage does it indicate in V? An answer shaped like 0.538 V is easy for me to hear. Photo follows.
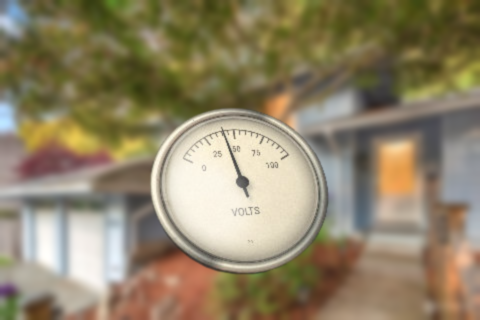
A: 40 V
